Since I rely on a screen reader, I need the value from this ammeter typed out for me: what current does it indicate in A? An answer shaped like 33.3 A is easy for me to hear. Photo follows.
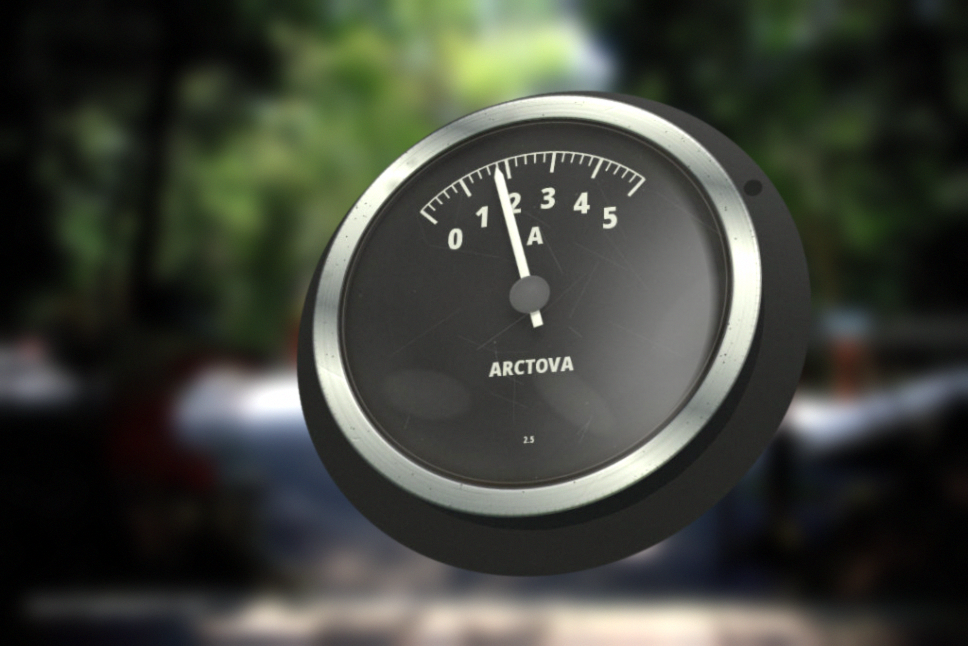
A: 1.8 A
